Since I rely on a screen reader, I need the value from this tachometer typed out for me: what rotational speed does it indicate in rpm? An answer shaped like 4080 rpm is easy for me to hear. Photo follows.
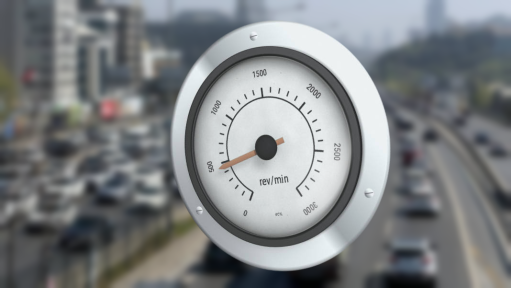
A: 450 rpm
